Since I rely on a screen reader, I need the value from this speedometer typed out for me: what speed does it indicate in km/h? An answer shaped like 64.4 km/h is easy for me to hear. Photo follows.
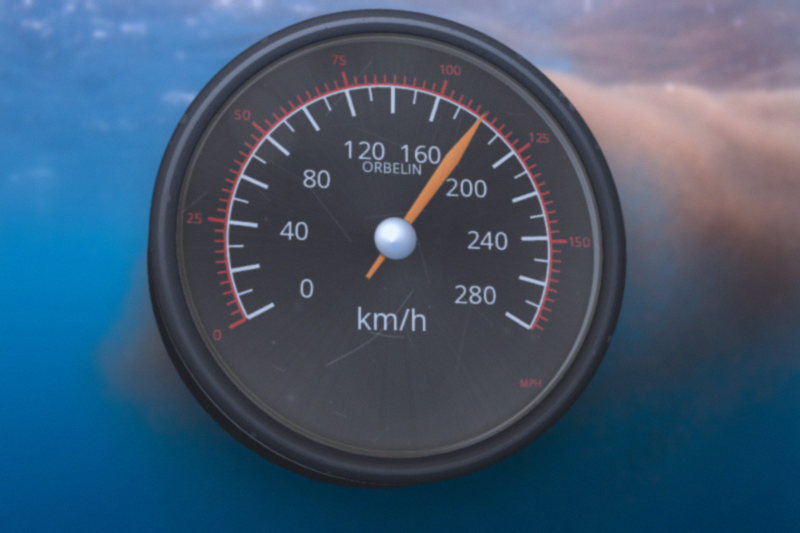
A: 180 km/h
